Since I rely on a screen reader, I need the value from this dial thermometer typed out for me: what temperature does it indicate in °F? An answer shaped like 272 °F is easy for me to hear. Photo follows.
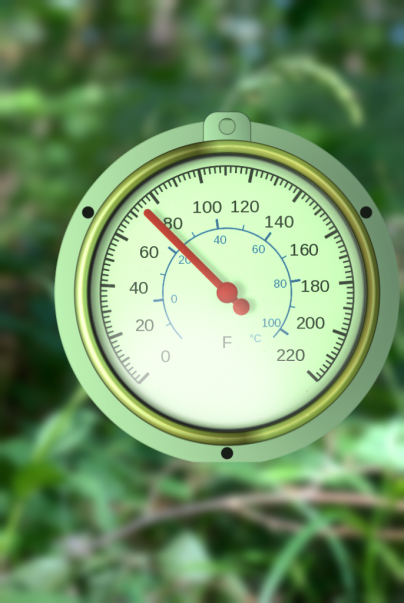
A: 74 °F
